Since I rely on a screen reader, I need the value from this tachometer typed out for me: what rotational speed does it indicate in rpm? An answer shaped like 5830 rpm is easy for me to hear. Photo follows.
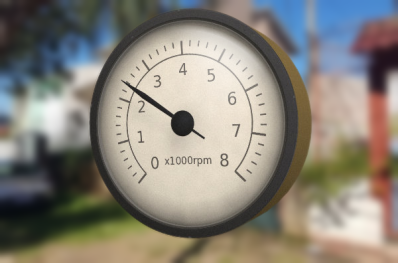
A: 2400 rpm
